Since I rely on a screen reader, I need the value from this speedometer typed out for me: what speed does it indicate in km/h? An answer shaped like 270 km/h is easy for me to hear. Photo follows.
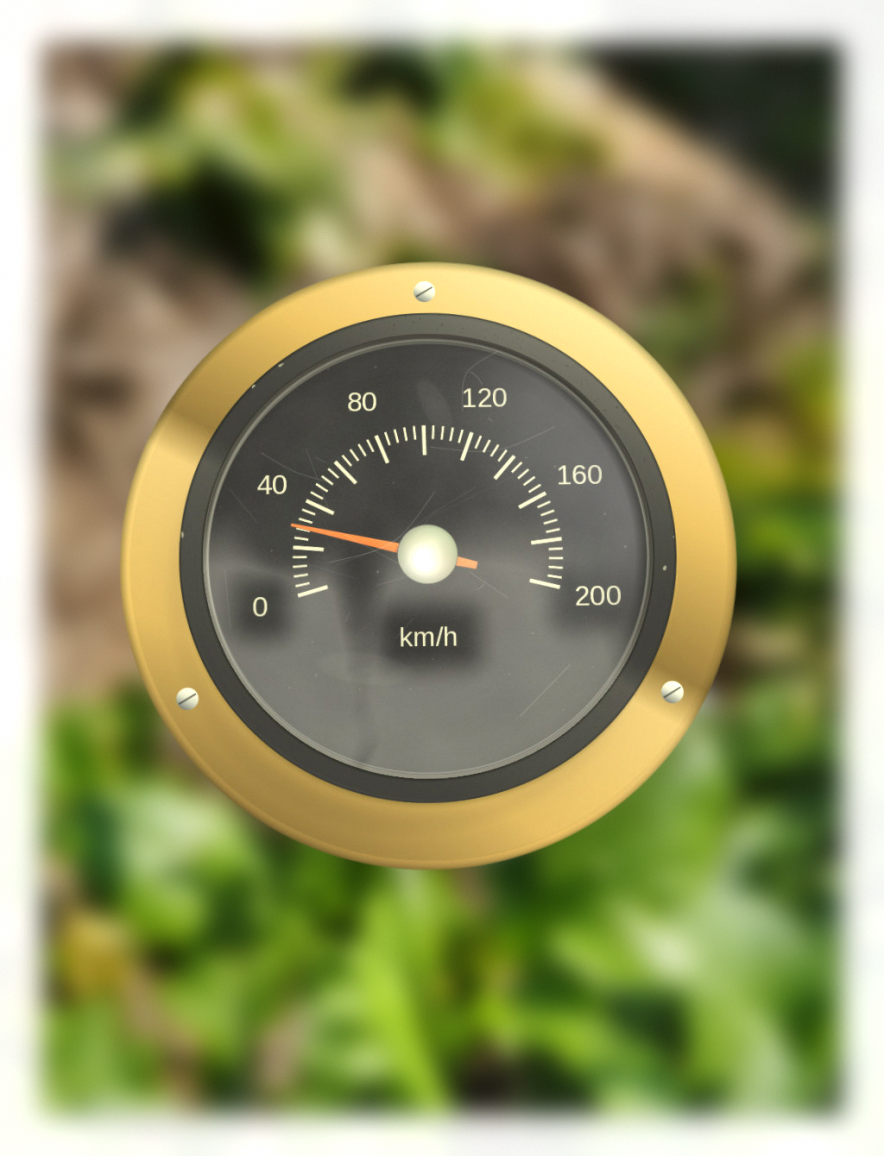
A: 28 km/h
